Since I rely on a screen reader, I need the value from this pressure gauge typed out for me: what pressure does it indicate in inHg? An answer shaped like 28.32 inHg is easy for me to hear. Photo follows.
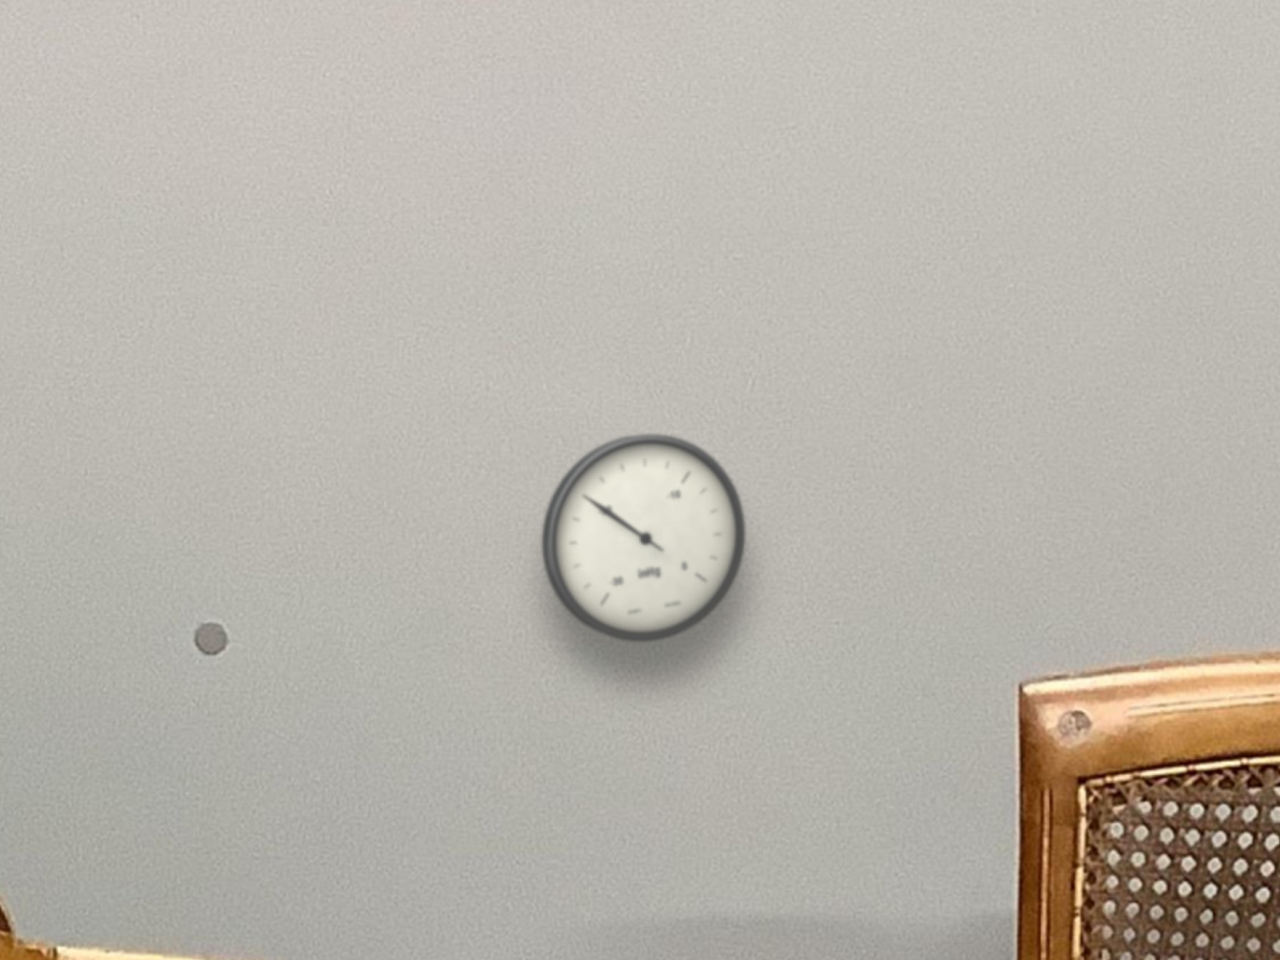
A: -20 inHg
